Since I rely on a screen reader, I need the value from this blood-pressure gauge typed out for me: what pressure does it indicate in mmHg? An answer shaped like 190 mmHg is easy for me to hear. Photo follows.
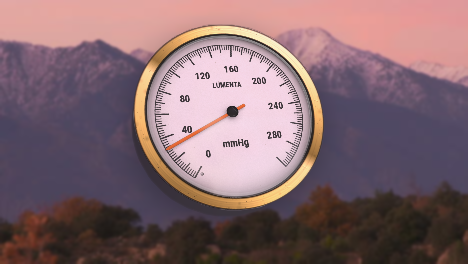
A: 30 mmHg
